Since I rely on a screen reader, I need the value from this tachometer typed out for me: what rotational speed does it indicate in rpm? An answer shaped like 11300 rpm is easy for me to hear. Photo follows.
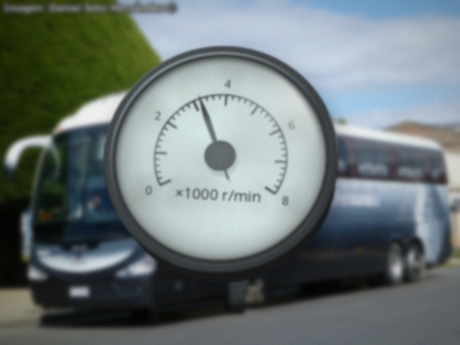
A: 3200 rpm
